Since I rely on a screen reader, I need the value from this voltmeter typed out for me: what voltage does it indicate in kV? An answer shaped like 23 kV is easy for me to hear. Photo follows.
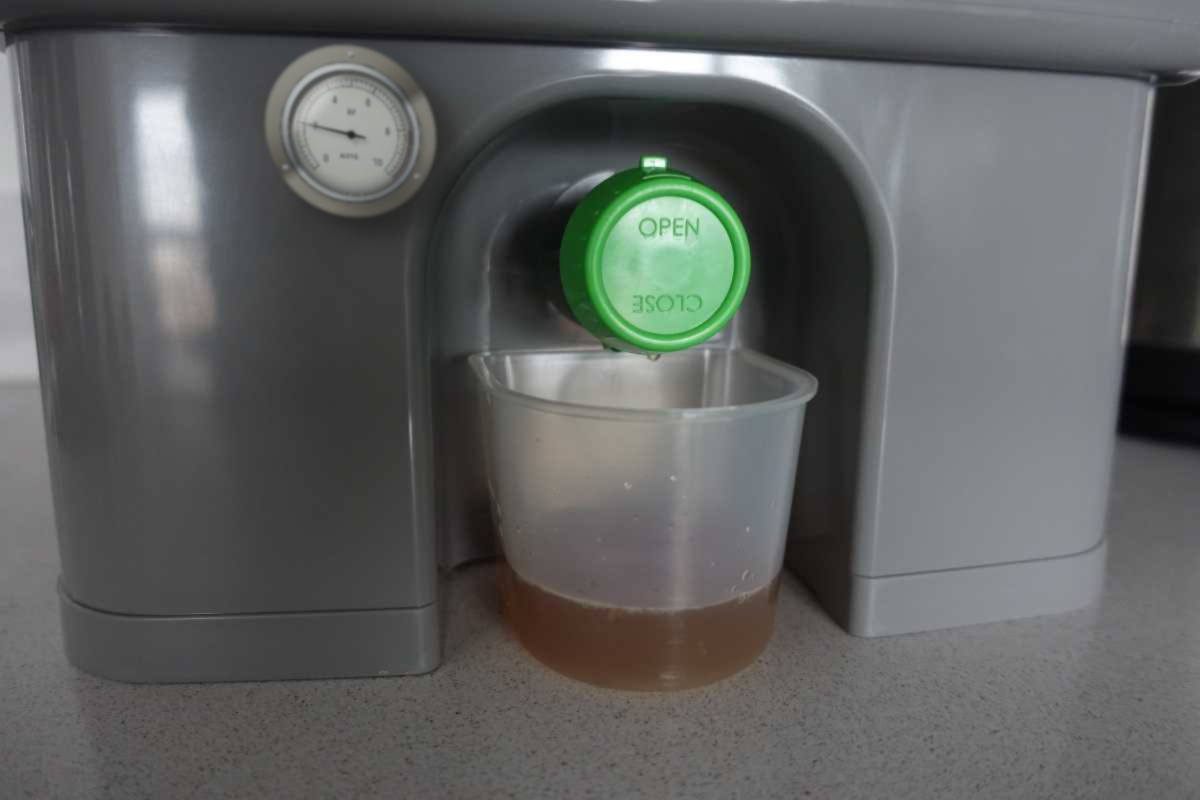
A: 2 kV
